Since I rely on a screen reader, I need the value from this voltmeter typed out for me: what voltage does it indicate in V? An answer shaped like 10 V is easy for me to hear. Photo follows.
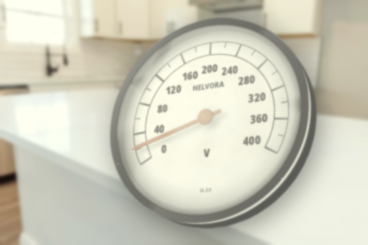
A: 20 V
